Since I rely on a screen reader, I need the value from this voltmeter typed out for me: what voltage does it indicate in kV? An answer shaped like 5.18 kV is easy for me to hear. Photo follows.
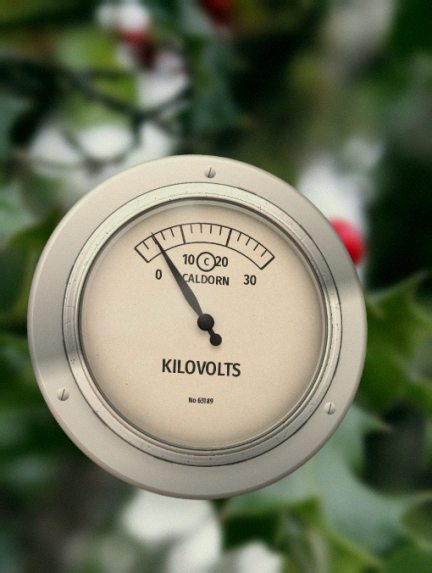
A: 4 kV
